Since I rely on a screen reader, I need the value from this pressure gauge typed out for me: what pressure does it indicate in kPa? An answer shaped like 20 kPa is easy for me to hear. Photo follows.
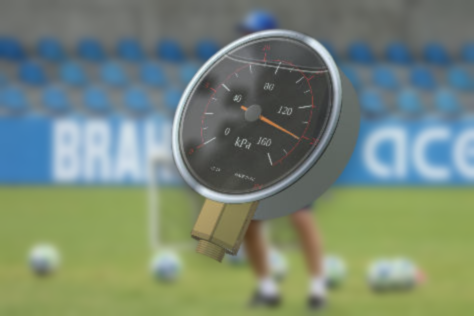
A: 140 kPa
